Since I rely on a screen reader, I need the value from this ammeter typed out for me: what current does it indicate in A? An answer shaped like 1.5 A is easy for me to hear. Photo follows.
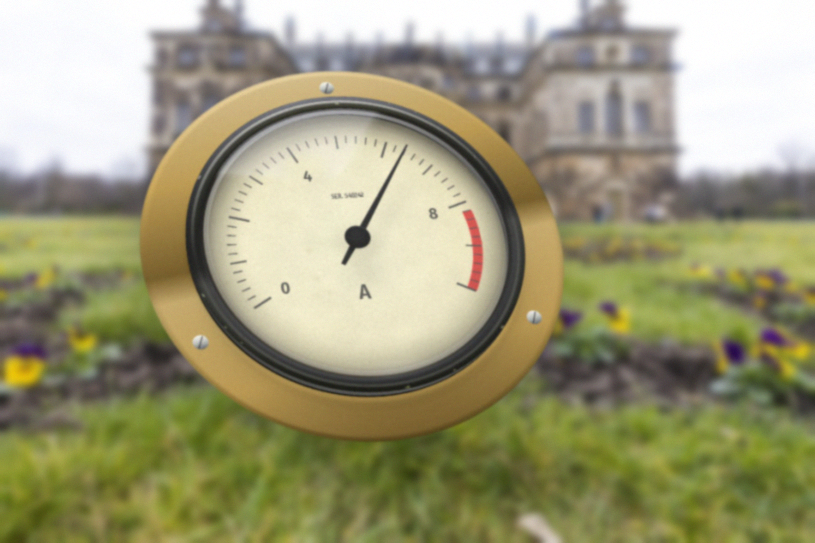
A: 6.4 A
